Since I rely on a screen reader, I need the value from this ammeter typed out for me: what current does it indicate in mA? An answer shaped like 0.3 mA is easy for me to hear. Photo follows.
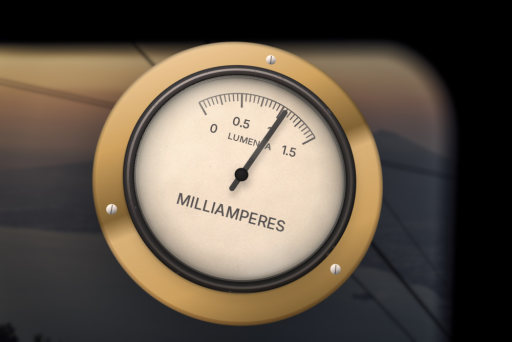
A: 1.05 mA
